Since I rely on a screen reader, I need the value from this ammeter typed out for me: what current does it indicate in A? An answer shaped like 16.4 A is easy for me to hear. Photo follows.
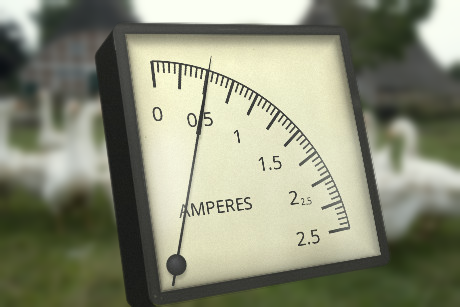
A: 0.5 A
